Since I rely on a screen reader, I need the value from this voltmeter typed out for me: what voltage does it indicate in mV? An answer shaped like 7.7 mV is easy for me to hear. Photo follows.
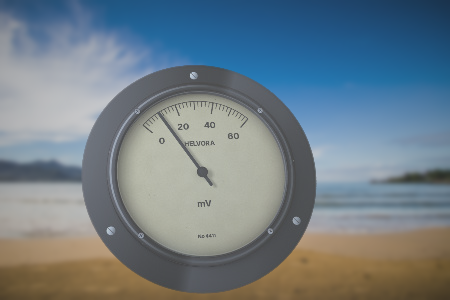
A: 10 mV
